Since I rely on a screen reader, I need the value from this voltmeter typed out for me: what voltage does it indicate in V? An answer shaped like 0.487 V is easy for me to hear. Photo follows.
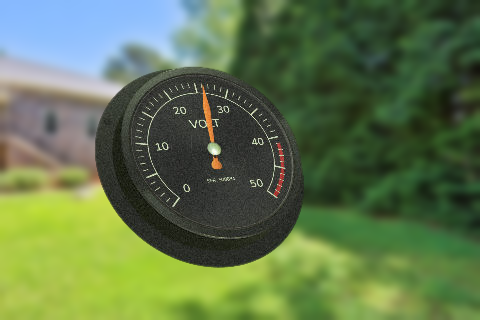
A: 26 V
